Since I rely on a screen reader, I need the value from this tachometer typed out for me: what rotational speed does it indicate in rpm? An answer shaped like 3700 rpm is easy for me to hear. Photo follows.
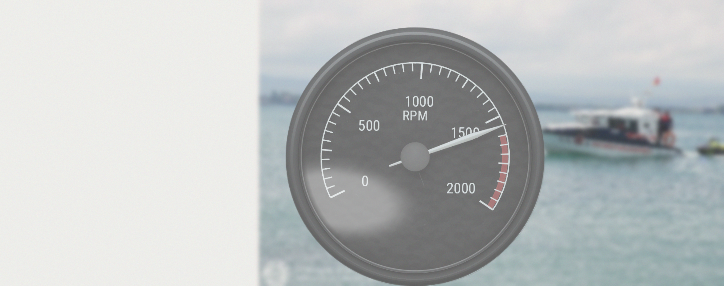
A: 1550 rpm
